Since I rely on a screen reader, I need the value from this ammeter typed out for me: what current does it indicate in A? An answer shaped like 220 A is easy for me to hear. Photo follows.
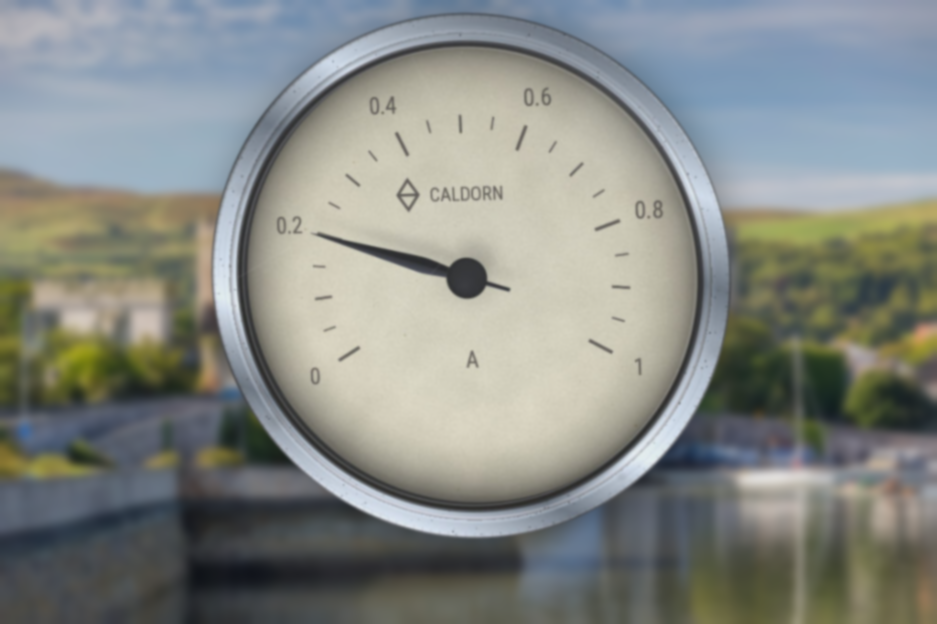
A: 0.2 A
